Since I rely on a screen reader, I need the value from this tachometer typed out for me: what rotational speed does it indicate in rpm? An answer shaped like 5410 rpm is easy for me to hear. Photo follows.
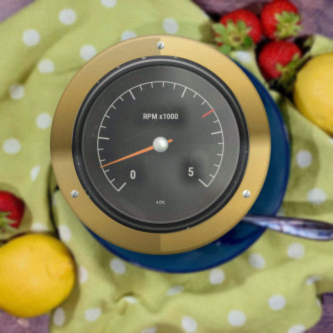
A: 500 rpm
